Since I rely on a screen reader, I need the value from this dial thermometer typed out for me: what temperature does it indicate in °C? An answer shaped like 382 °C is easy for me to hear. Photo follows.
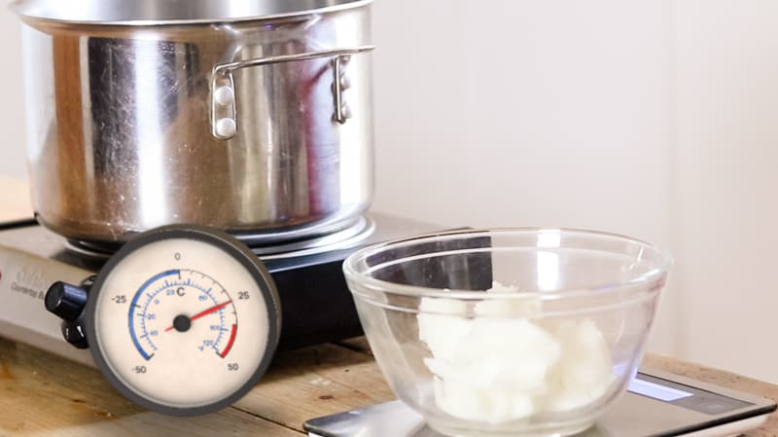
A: 25 °C
